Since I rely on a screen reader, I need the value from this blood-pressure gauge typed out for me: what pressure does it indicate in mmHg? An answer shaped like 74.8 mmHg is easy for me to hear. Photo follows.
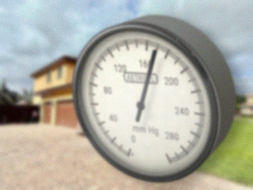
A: 170 mmHg
